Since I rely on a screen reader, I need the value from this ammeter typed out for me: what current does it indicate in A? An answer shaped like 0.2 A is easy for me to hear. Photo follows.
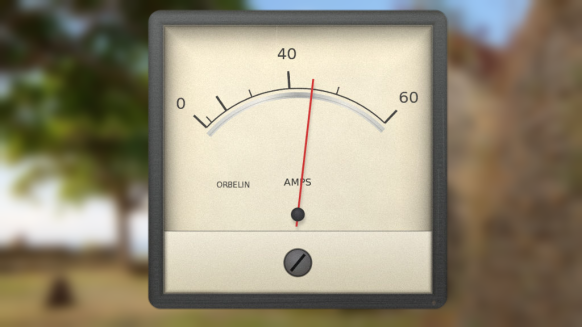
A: 45 A
